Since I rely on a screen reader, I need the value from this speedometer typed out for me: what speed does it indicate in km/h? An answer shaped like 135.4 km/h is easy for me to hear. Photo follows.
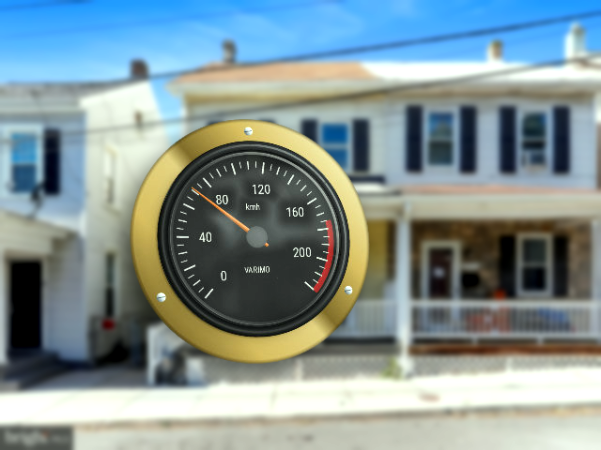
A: 70 km/h
